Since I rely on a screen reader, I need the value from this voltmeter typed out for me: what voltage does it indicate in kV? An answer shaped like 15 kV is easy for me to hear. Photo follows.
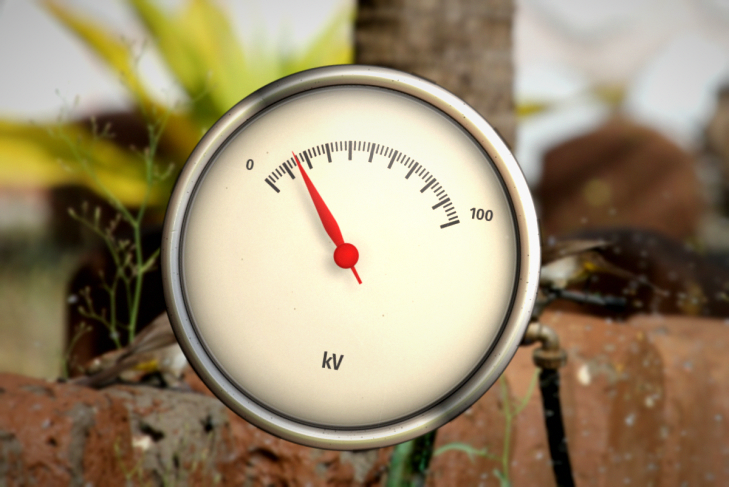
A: 16 kV
